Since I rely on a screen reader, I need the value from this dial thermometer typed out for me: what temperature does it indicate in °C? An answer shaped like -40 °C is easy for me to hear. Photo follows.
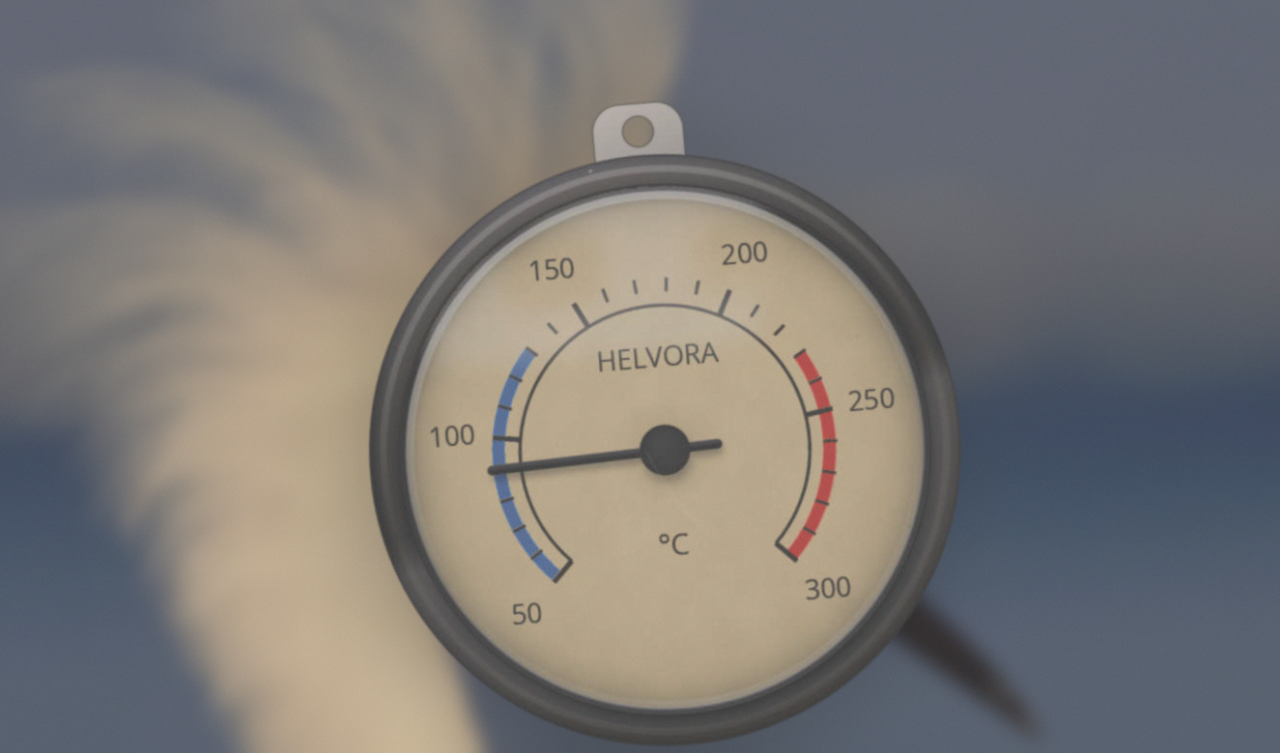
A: 90 °C
